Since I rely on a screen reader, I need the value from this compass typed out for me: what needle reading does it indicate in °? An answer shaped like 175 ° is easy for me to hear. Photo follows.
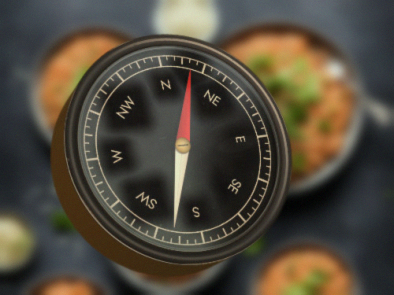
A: 20 °
